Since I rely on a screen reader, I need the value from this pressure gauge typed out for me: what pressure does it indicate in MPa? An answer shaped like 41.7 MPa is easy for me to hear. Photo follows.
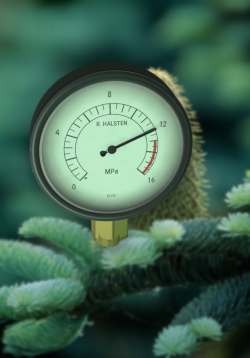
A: 12 MPa
